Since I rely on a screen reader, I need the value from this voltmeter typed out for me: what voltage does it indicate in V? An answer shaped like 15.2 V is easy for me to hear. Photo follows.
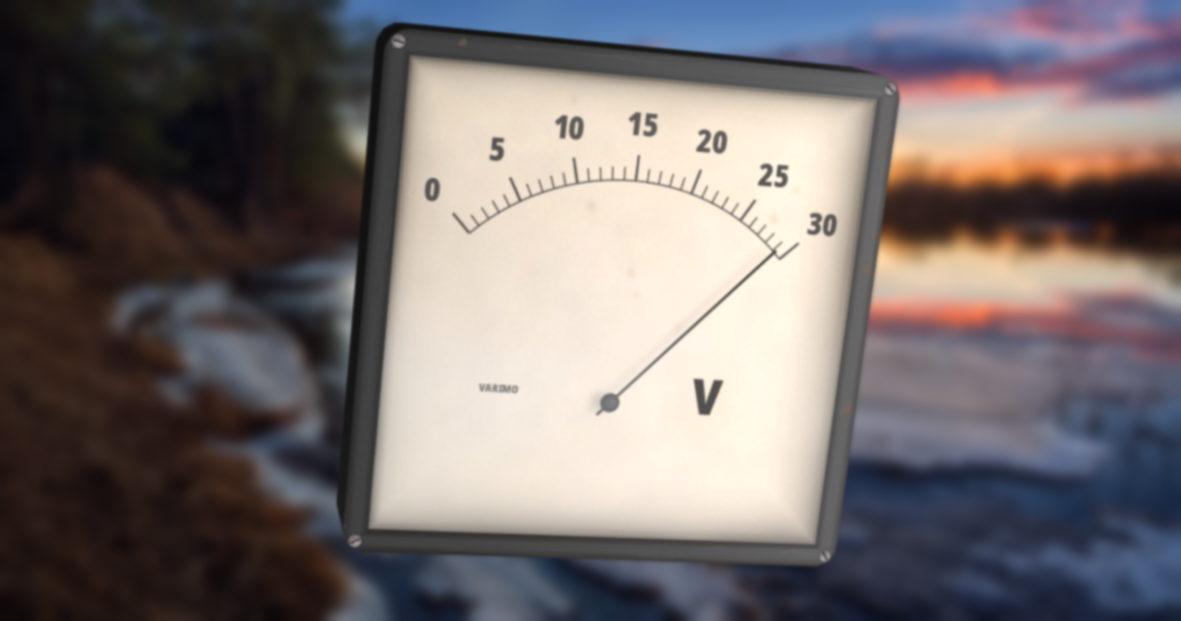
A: 29 V
